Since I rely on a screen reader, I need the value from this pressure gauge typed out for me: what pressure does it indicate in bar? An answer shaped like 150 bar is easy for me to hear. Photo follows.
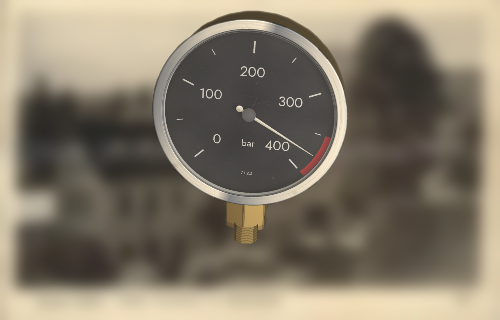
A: 375 bar
